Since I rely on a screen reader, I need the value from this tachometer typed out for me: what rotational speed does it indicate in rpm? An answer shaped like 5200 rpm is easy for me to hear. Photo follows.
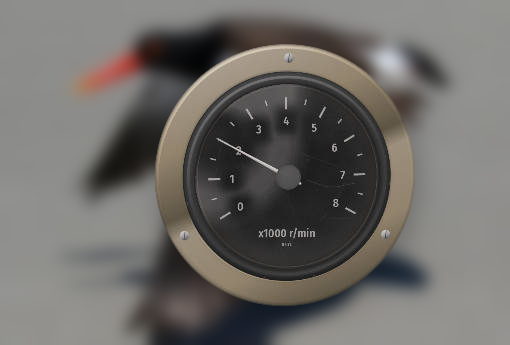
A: 2000 rpm
